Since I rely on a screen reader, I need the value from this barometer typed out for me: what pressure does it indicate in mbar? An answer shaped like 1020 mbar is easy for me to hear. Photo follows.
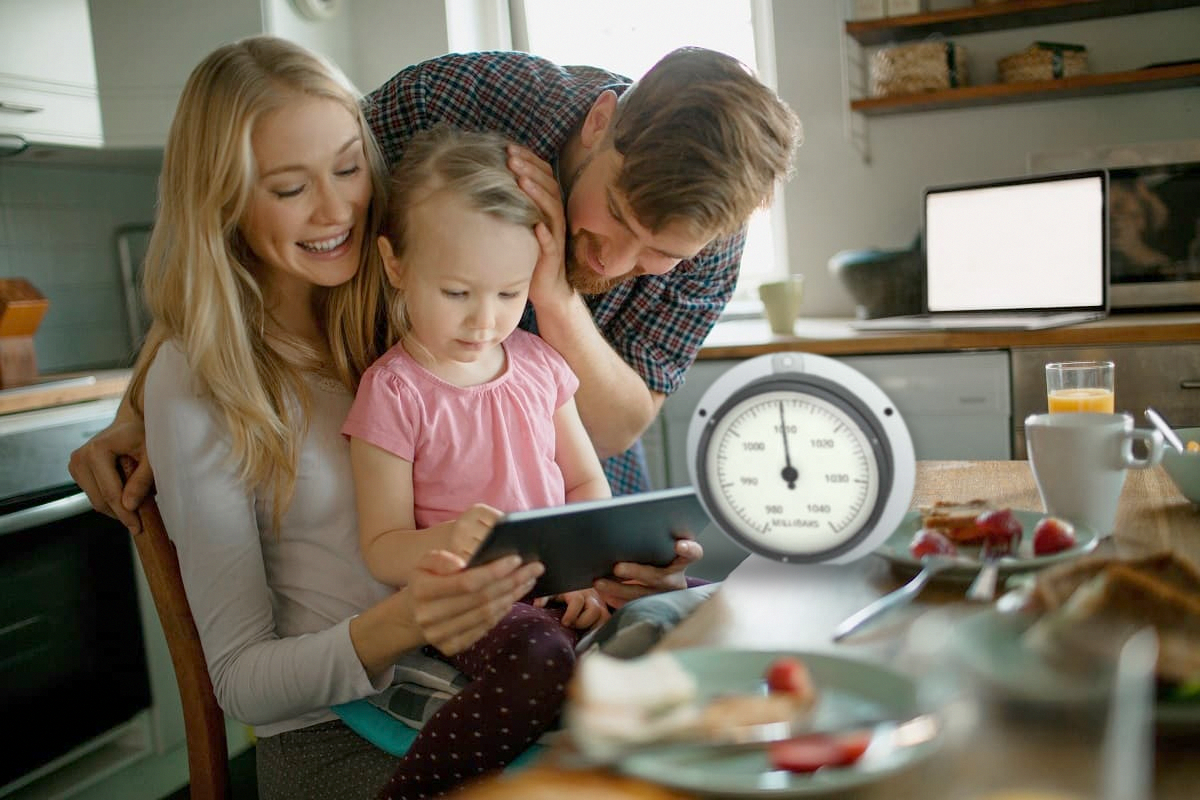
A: 1010 mbar
